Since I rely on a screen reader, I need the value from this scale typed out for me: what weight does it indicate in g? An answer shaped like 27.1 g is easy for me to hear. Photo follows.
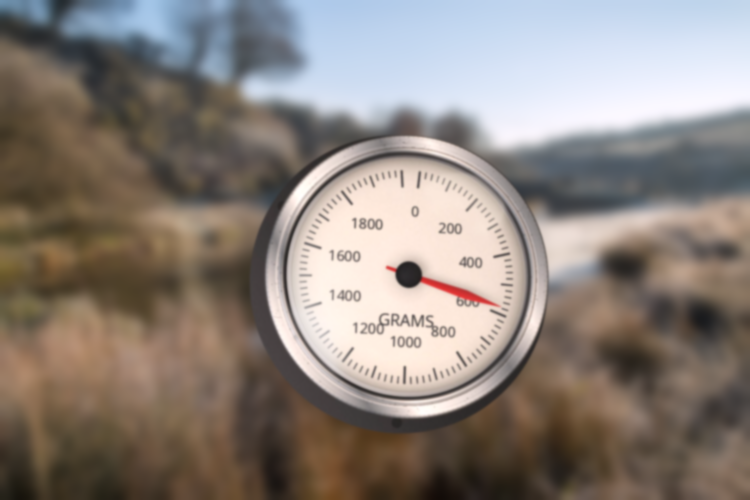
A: 580 g
